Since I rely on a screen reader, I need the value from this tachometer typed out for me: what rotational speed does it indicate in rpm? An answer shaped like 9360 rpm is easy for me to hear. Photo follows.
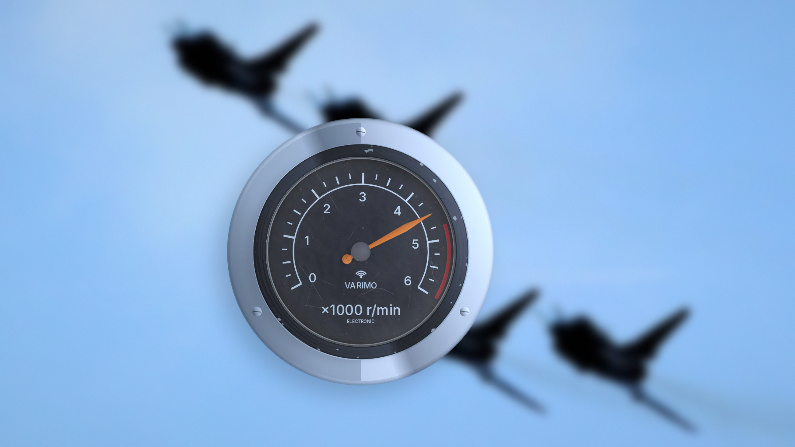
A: 4500 rpm
